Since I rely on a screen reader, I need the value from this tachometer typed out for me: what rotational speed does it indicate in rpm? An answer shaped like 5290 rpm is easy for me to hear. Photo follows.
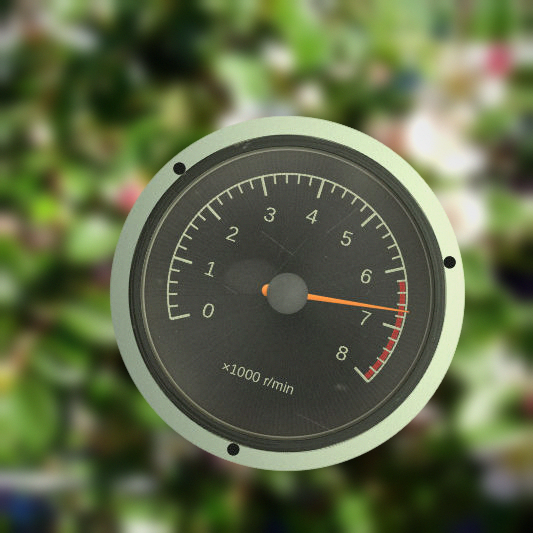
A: 6700 rpm
